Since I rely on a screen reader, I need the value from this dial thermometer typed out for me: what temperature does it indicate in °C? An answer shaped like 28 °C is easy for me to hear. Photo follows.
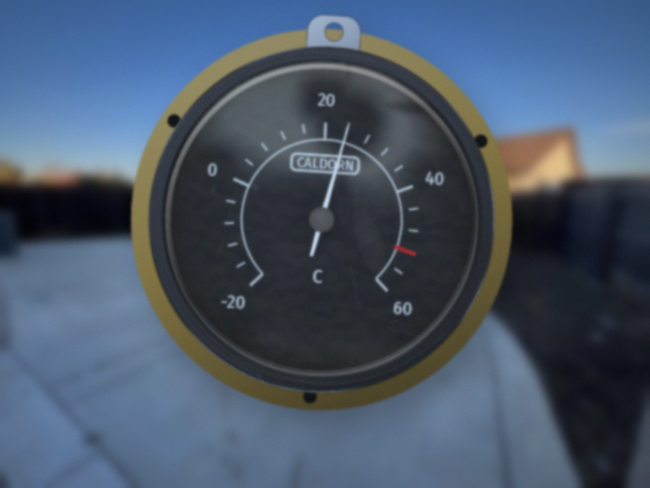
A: 24 °C
